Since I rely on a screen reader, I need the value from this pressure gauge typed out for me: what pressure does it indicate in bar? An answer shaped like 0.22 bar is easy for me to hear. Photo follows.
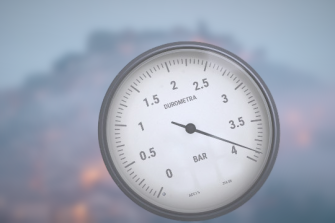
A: 3.9 bar
